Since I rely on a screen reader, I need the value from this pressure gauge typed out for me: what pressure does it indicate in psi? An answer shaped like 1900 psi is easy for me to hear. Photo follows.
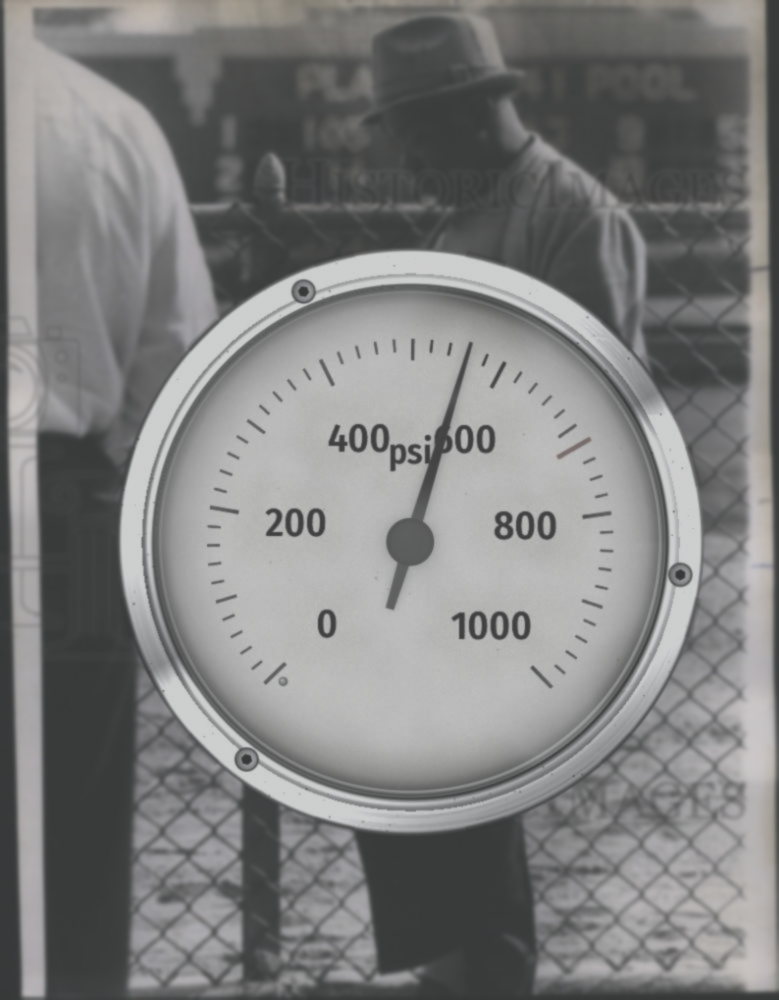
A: 560 psi
